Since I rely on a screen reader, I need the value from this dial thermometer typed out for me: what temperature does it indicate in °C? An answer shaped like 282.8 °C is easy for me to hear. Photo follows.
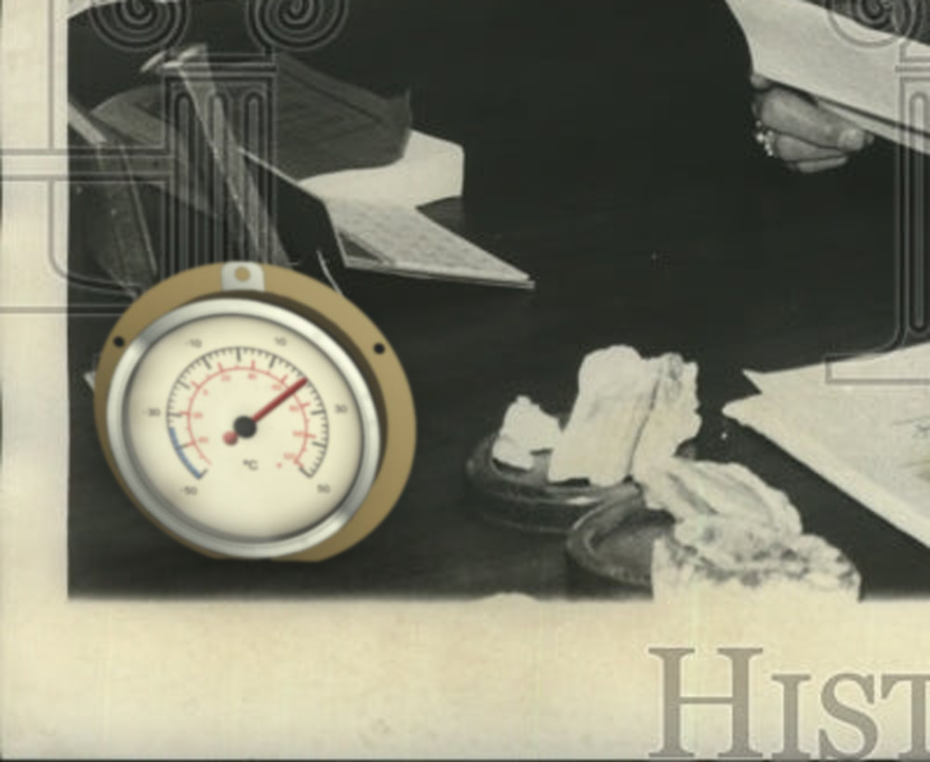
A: 20 °C
